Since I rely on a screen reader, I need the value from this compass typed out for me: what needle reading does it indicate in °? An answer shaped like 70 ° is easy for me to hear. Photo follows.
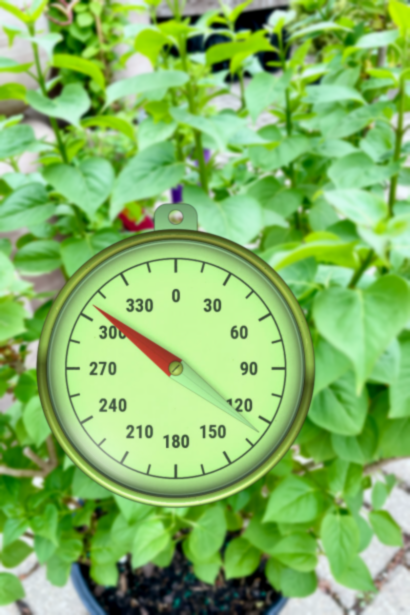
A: 307.5 °
